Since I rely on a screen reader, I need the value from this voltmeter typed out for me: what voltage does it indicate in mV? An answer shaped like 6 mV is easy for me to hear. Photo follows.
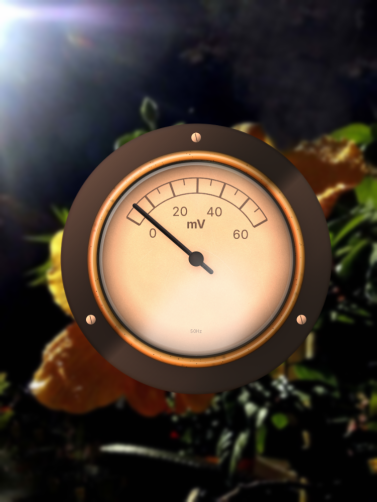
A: 5 mV
